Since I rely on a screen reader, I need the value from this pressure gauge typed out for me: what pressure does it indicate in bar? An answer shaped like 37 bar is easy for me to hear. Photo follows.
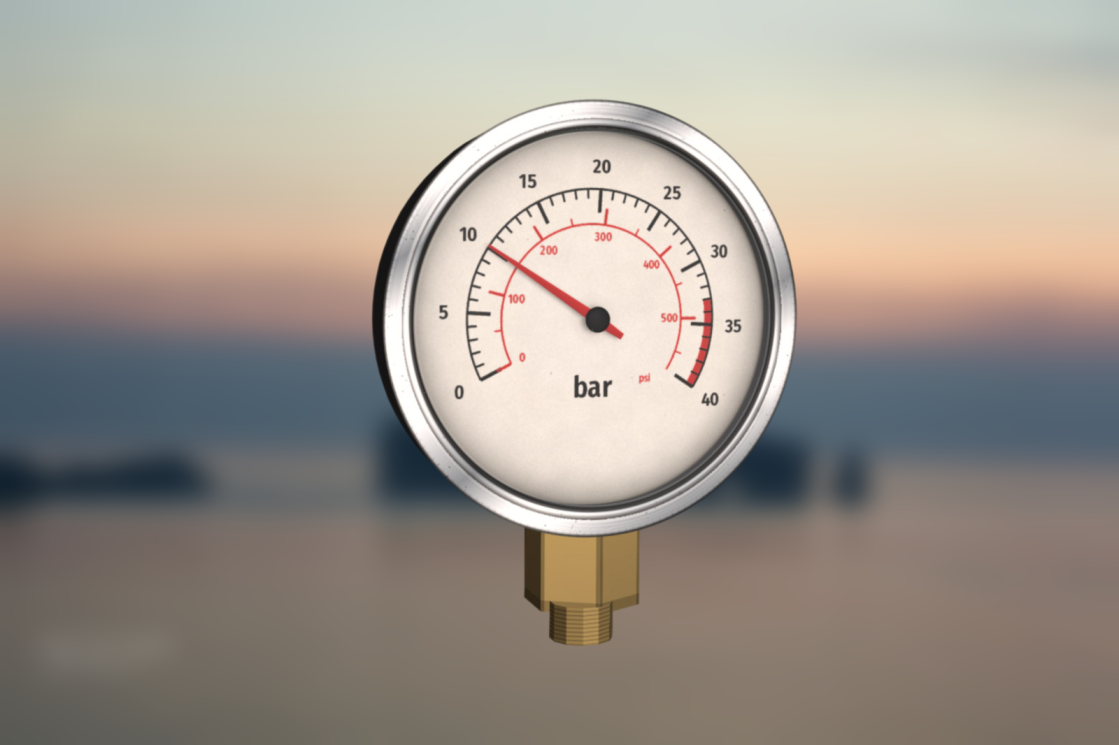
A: 10 bar
